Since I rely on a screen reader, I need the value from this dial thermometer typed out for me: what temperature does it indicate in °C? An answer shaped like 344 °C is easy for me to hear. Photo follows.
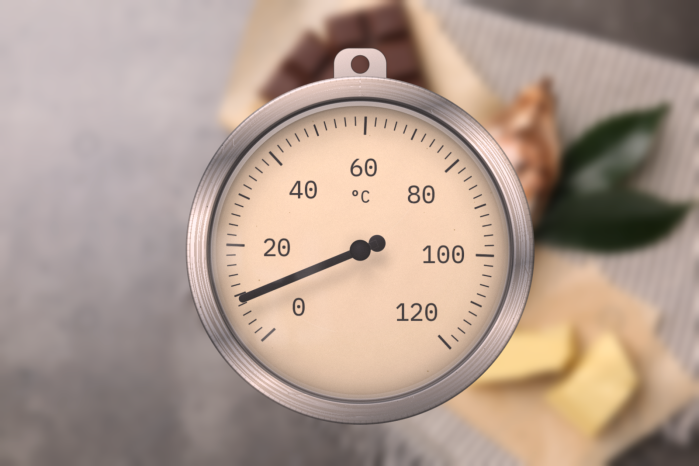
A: 9 °C
